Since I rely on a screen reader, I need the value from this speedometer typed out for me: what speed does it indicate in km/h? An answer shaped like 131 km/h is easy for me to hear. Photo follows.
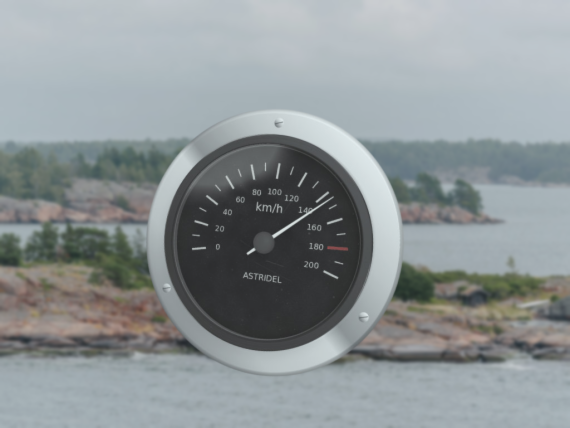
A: 145 km/h
